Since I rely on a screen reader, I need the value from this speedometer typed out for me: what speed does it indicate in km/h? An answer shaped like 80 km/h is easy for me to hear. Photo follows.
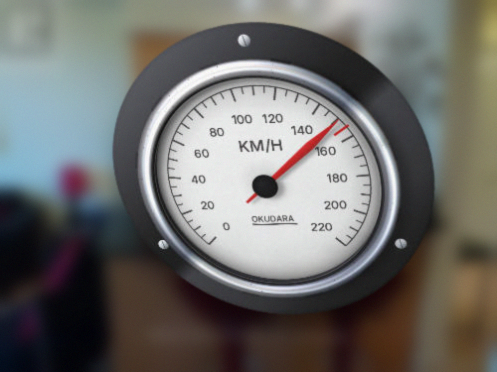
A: 150 km/h
